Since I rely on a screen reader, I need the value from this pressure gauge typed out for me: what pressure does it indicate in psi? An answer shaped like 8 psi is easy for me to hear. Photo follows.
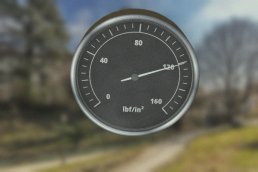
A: 120 psi
